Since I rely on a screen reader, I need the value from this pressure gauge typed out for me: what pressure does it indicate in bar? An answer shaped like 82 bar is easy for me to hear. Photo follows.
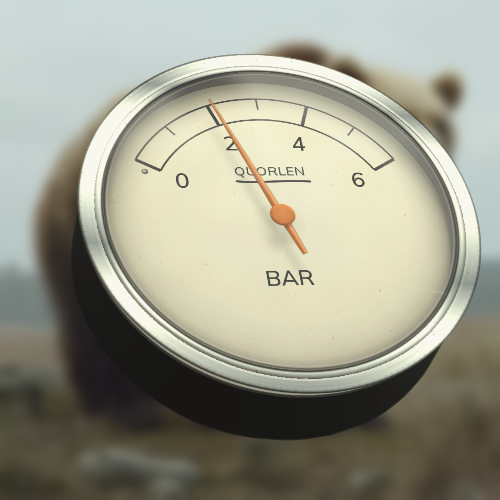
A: 2 bar
